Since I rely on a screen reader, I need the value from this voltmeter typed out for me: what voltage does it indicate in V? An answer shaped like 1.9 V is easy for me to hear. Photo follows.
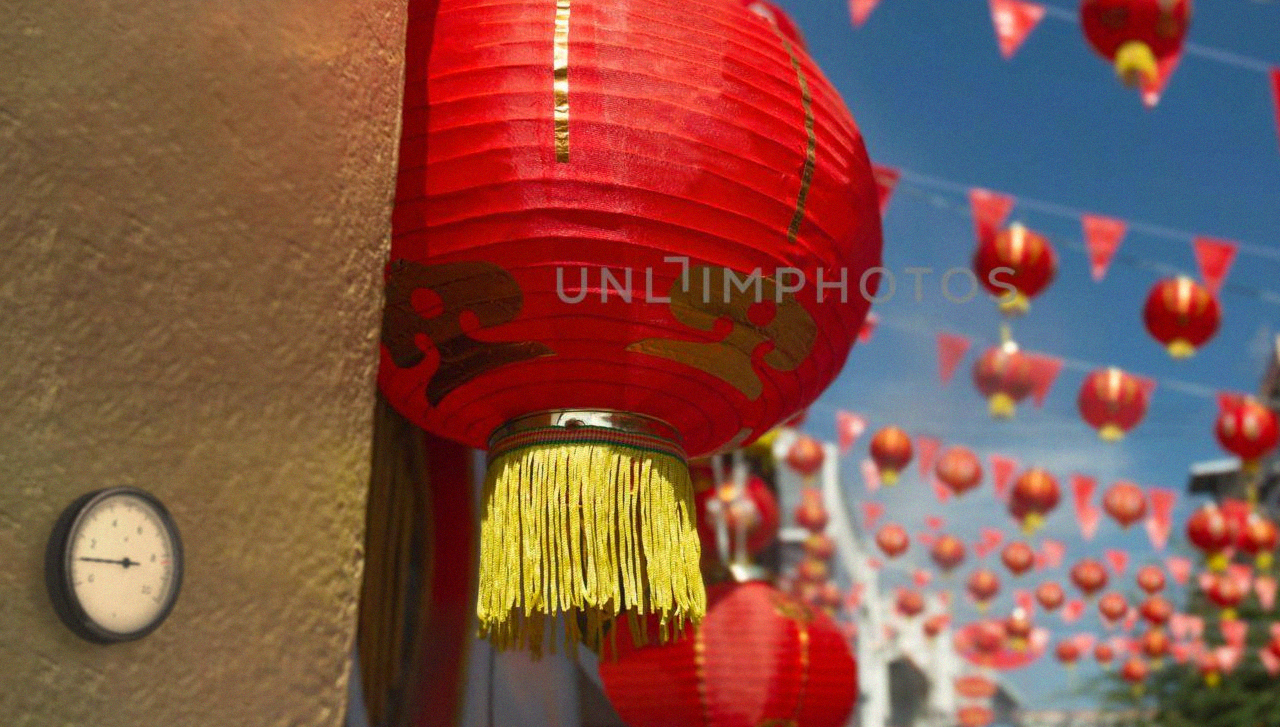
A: 1 V
